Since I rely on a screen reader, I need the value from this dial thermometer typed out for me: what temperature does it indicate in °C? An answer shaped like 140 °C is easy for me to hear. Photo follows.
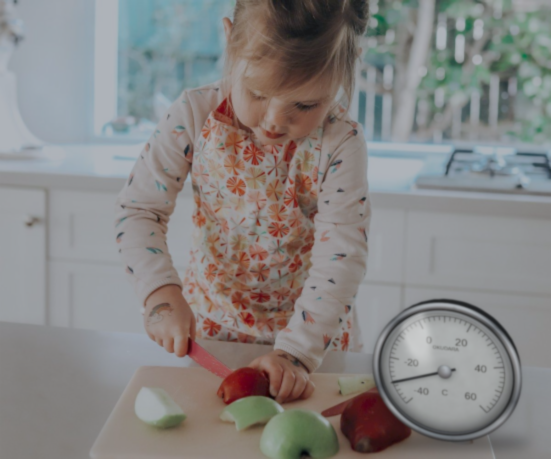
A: -30 °C
